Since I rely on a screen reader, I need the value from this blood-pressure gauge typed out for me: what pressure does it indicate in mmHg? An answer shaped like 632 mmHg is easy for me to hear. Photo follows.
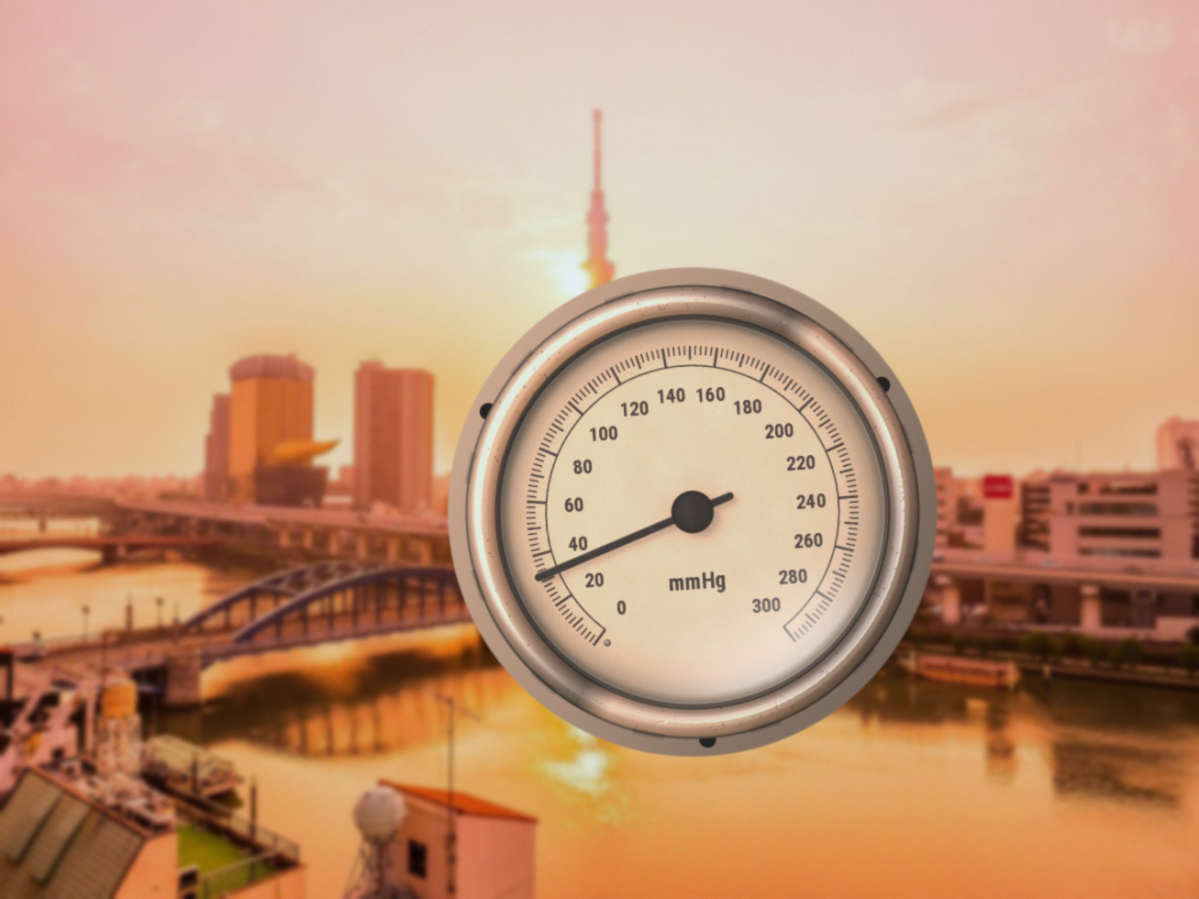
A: 32 mmHg
